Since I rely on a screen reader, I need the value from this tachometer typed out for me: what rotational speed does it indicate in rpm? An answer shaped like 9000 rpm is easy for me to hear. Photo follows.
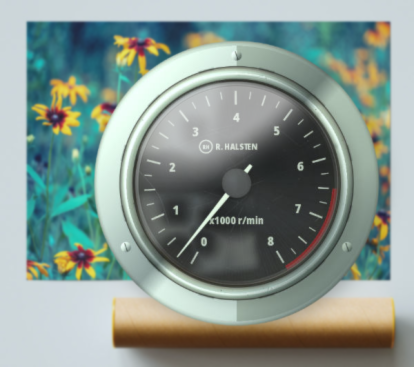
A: 250 rpm
